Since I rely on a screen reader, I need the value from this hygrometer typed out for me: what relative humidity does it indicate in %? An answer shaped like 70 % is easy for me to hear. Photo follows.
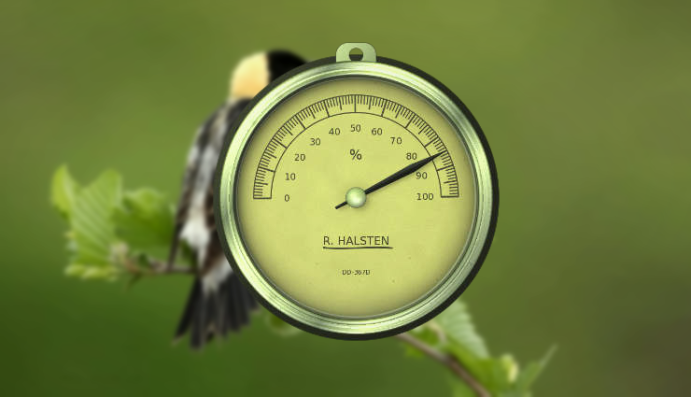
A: 85 %
